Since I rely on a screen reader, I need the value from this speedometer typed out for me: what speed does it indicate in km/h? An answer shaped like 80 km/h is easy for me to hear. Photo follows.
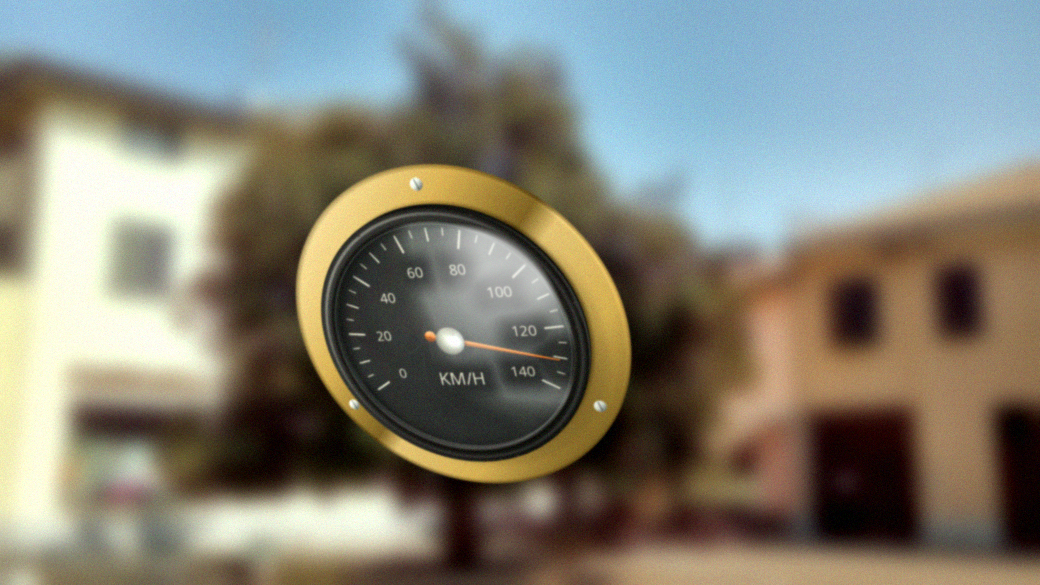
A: 130 km/h
